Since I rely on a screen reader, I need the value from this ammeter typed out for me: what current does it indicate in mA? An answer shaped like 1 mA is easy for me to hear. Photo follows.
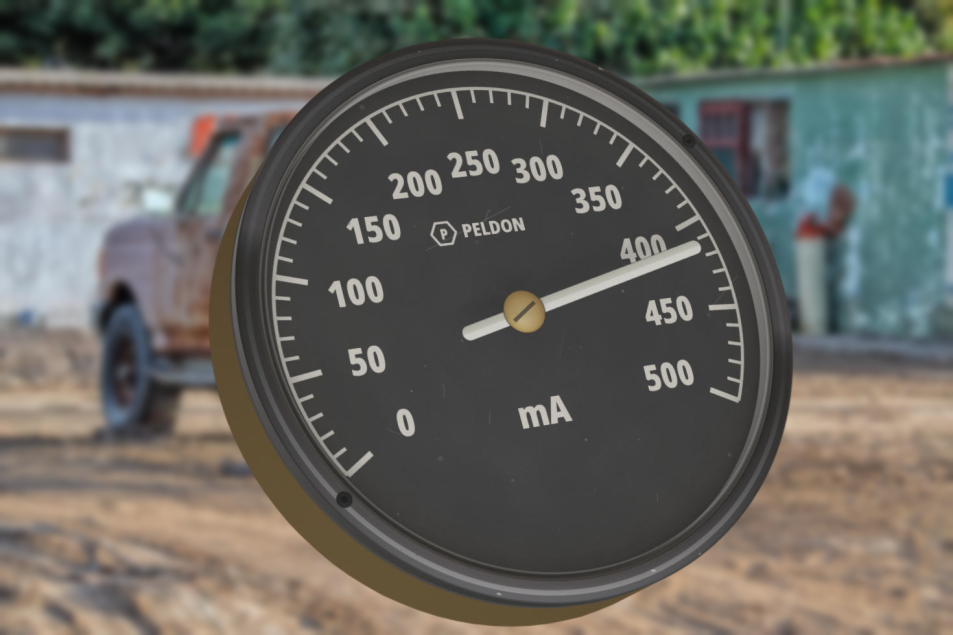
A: 415 mA
